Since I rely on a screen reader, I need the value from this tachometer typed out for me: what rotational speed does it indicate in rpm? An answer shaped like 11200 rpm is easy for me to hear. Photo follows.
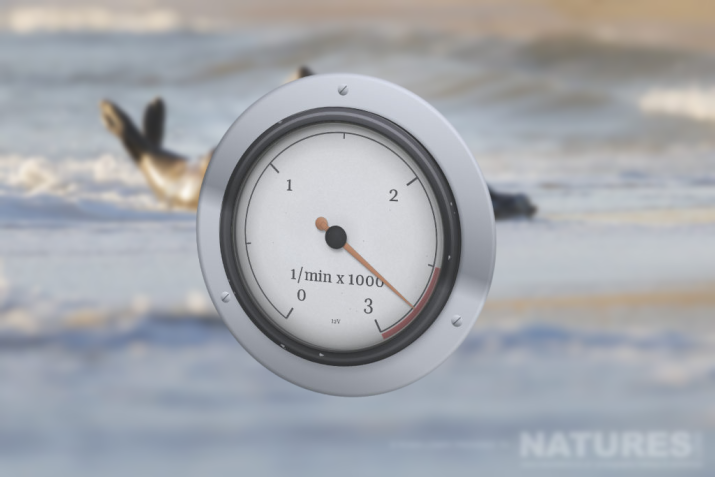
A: 2750 rpm
